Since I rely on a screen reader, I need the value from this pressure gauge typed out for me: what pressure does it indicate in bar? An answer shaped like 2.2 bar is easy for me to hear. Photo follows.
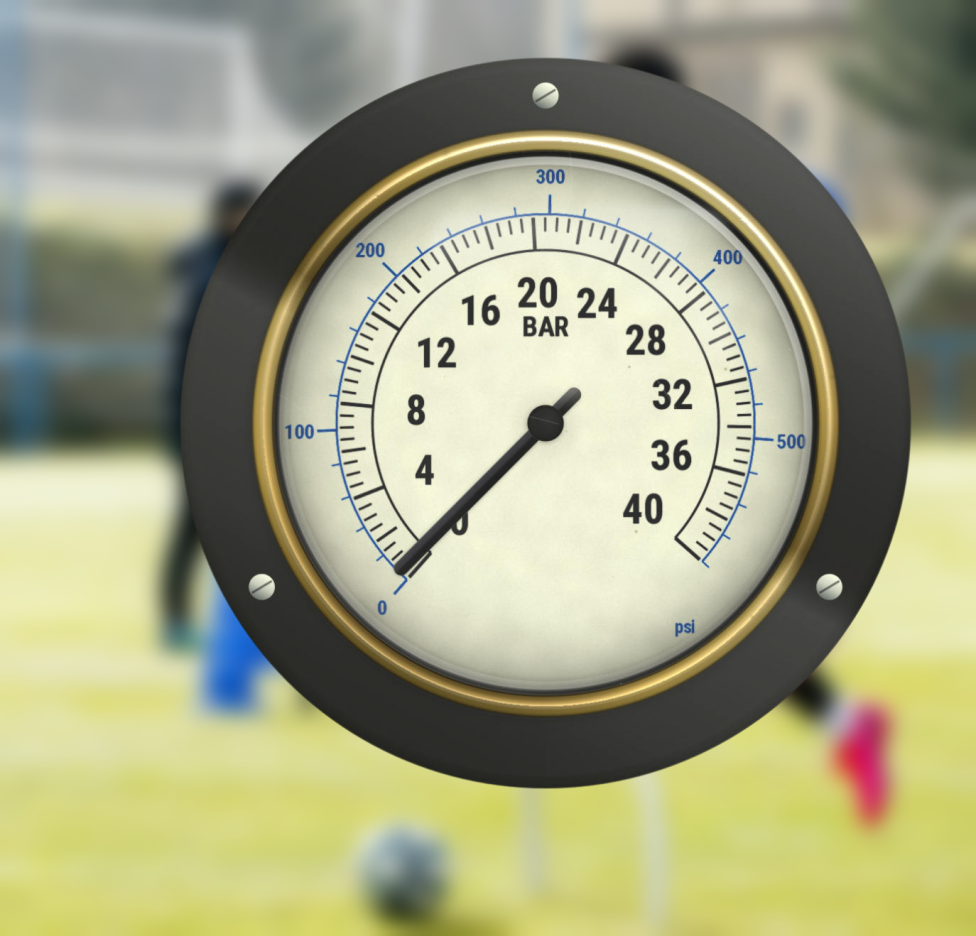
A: 0.5 bar
